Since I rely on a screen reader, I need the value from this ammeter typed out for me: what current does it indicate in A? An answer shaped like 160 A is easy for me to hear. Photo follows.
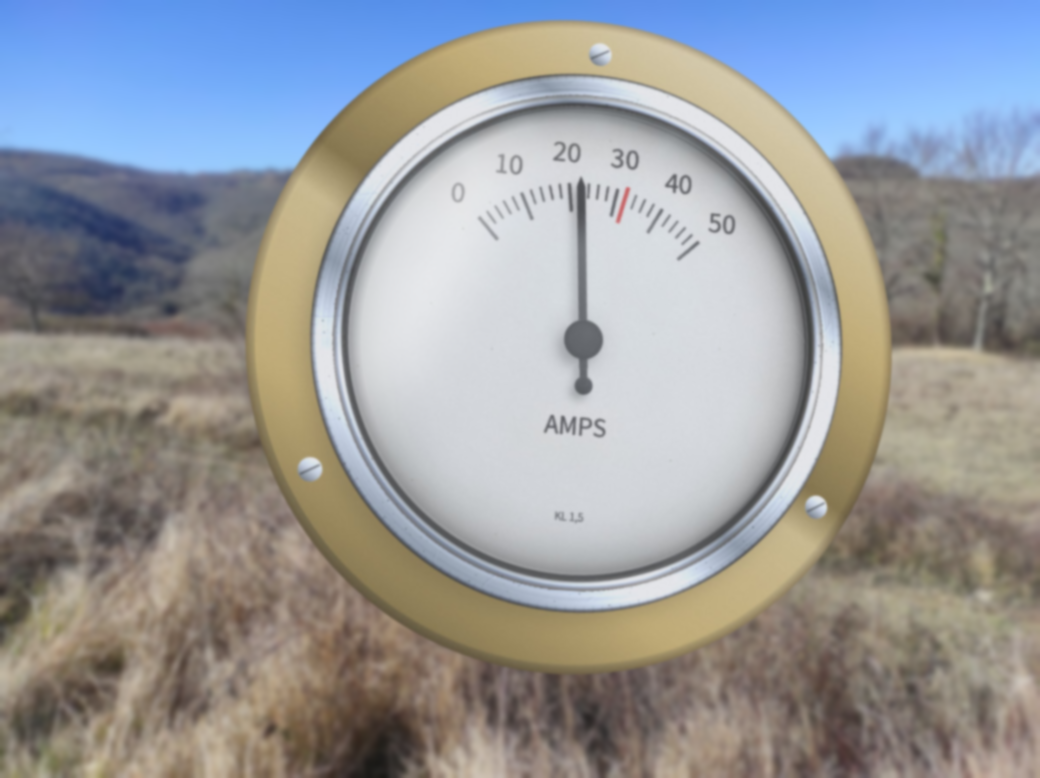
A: 22 A
